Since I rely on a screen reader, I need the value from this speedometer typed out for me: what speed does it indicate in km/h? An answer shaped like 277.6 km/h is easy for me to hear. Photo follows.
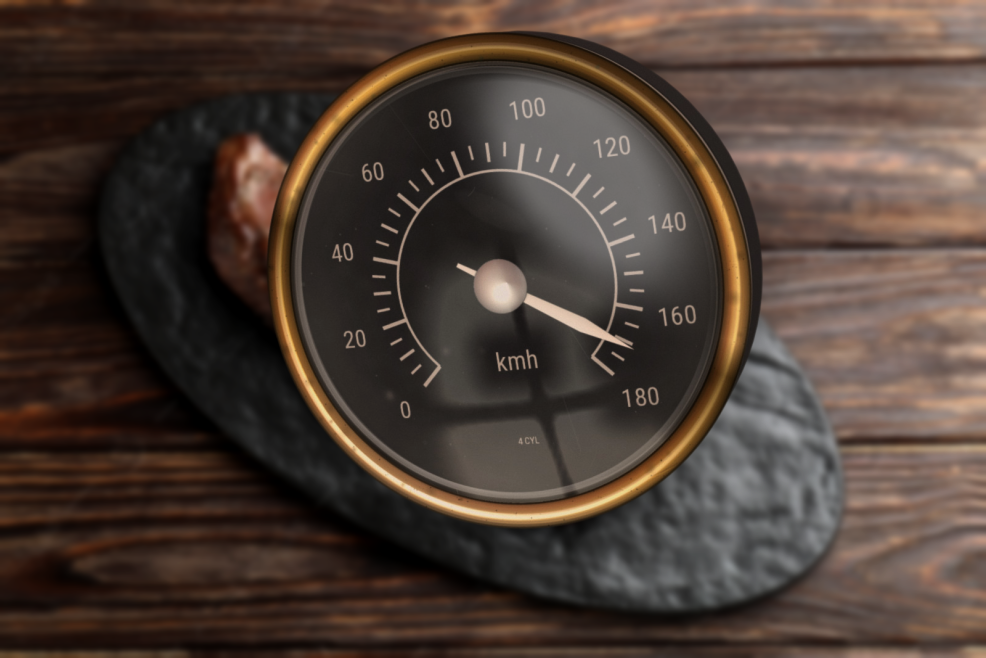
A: 170 km/h
